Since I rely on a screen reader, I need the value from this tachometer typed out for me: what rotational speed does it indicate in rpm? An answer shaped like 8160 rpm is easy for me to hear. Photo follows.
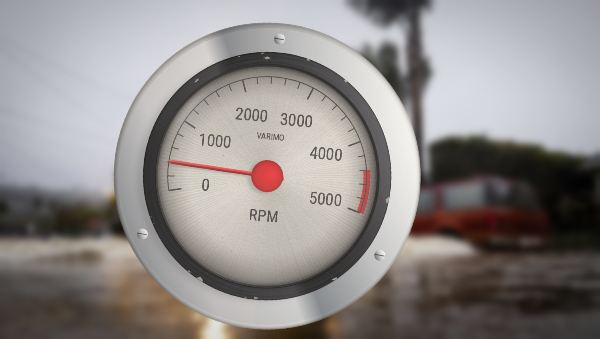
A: 400 rpm
